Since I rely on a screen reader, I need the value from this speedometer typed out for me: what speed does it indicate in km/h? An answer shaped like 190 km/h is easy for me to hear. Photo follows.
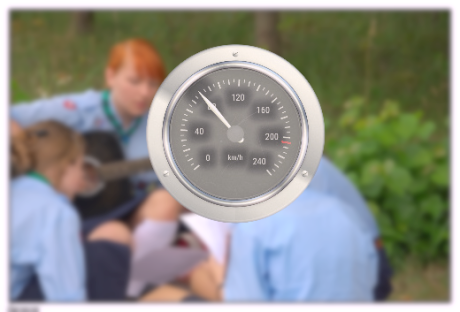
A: 80 km/h
